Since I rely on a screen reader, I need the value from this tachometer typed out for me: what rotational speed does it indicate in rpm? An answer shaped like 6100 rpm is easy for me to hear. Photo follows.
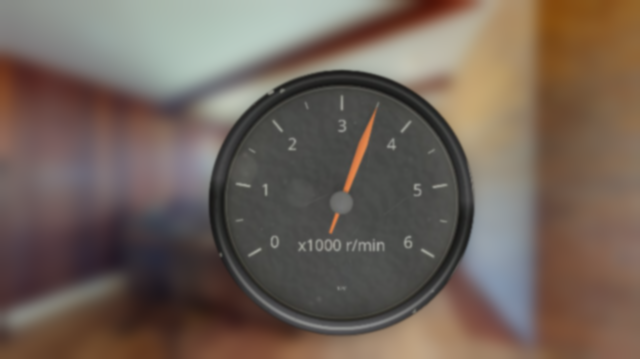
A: 3500 rpm
